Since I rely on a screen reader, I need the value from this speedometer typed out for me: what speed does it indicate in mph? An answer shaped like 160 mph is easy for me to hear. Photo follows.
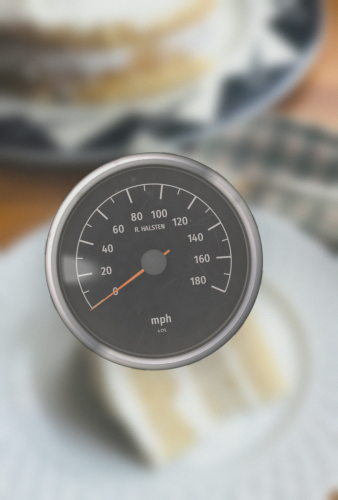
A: 0 mph
